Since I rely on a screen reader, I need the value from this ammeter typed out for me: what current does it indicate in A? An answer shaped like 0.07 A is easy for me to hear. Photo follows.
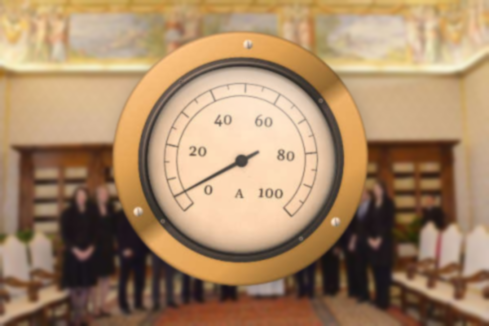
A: 5 A
